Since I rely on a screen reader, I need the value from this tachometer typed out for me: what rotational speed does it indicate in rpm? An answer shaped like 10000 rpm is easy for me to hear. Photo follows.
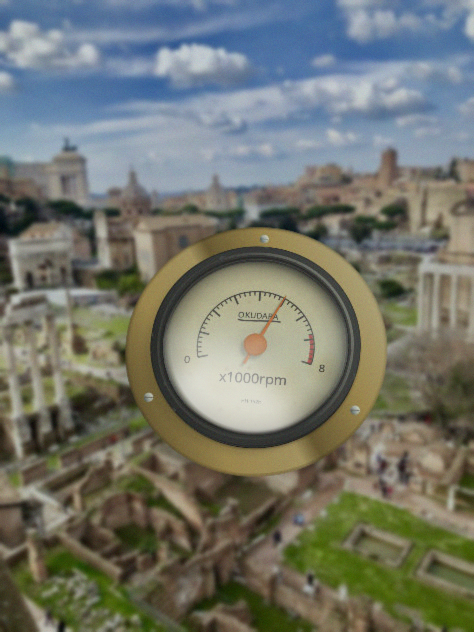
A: 5000 rpm
